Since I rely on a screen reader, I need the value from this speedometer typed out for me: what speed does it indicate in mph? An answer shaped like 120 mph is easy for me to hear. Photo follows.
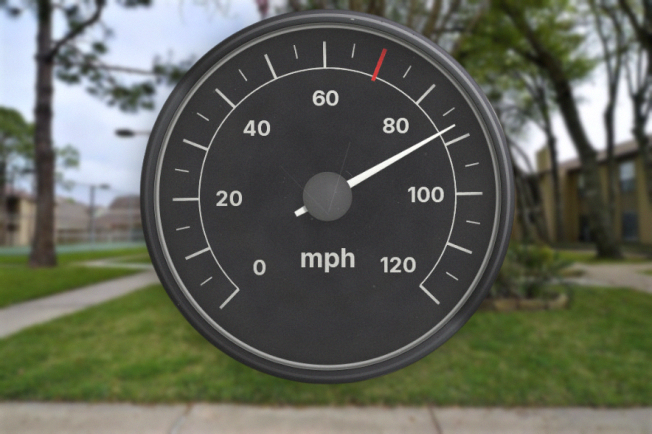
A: 87.5 mph
